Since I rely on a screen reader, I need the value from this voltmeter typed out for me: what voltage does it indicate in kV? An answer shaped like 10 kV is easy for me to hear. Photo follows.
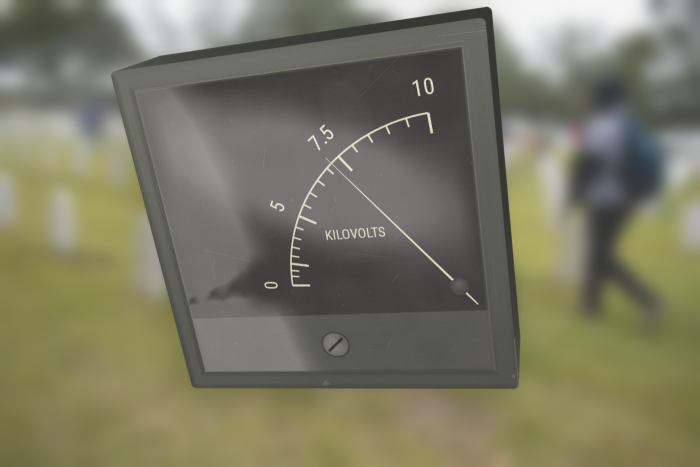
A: 7.25 kV
